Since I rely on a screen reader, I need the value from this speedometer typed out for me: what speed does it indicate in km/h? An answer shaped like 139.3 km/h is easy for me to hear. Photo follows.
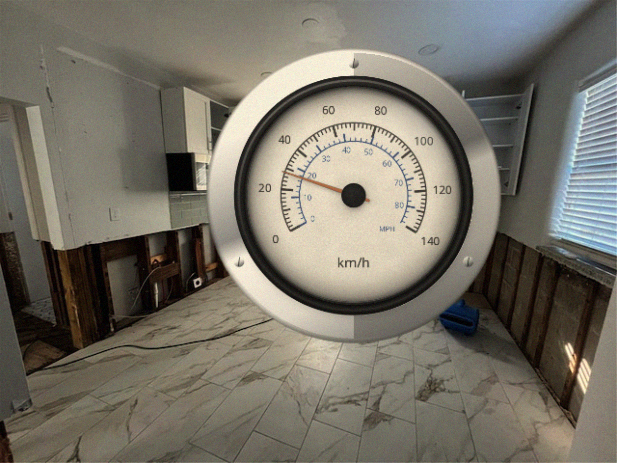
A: 28 km/h
